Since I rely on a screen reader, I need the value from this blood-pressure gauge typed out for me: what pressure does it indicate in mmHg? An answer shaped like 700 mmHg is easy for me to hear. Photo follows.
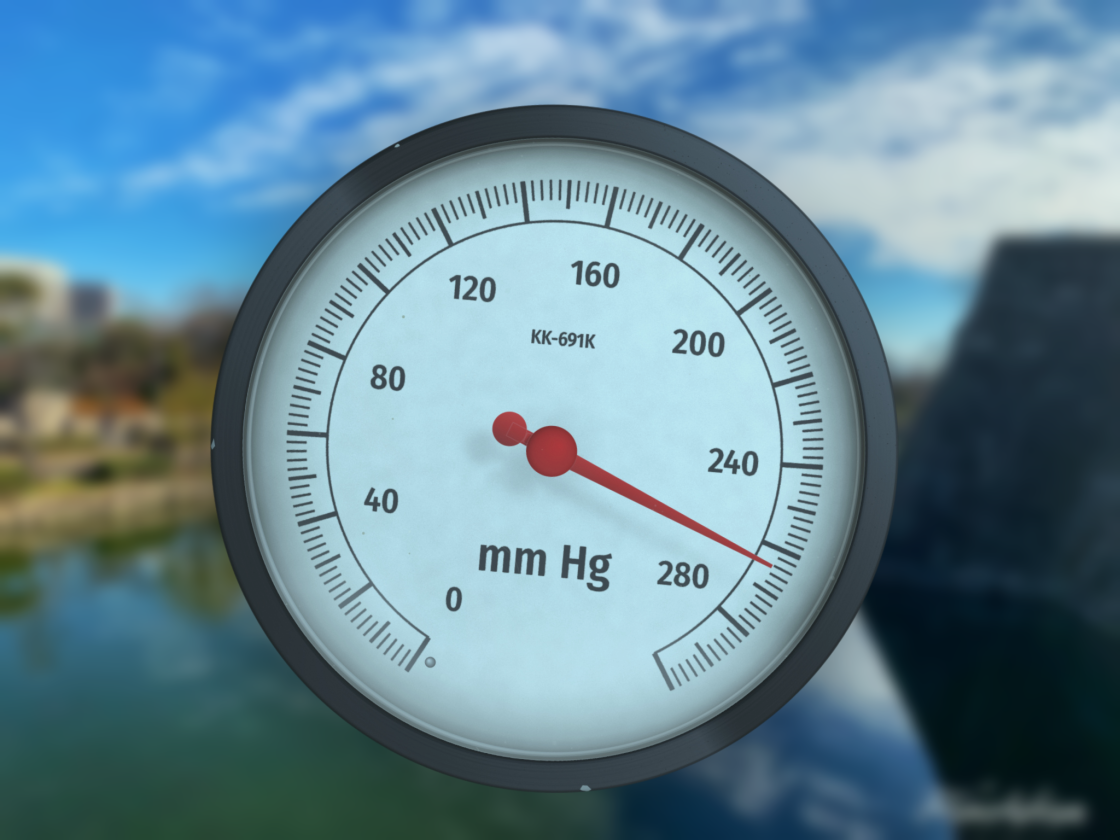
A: 264 mmHg
